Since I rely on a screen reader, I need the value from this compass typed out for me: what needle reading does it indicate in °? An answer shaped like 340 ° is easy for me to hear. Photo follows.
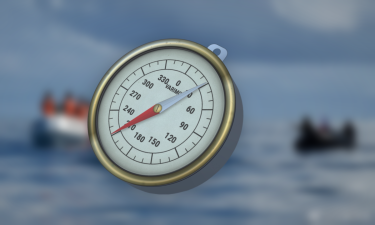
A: 210 °
